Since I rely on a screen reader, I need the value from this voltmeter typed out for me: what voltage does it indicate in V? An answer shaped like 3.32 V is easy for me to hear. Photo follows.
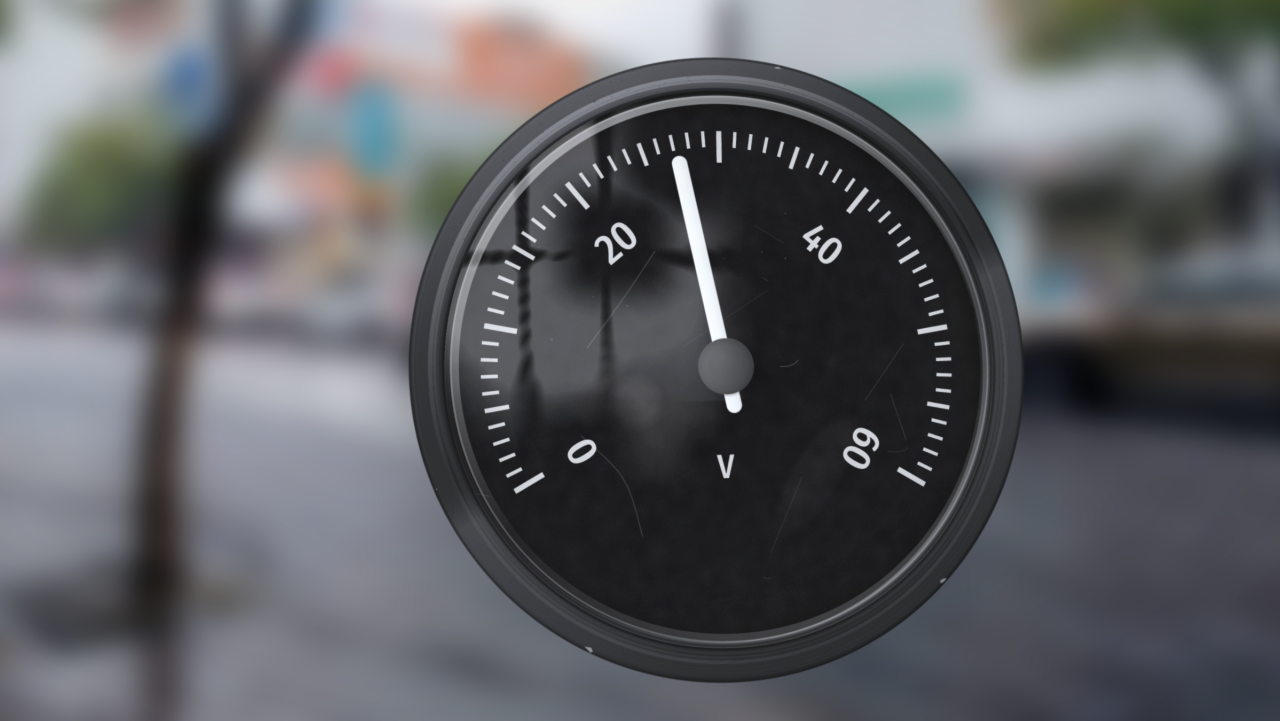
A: 27 V
